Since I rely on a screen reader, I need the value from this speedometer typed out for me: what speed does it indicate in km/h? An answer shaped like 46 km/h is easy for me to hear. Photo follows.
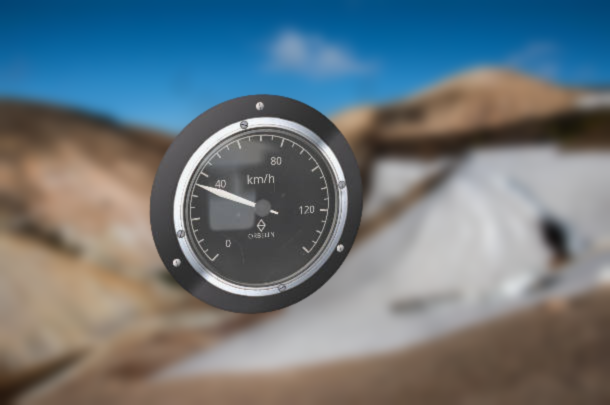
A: 35 km/h
